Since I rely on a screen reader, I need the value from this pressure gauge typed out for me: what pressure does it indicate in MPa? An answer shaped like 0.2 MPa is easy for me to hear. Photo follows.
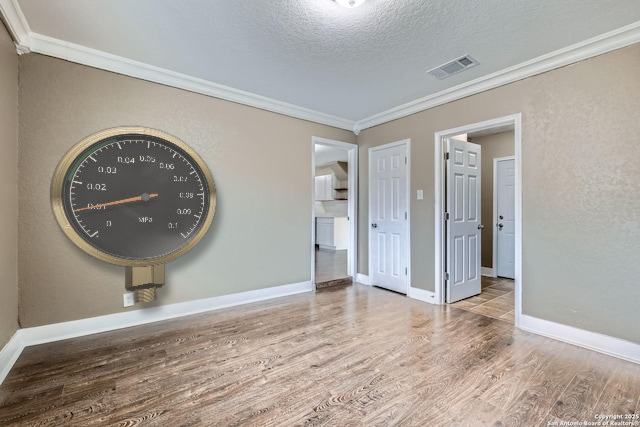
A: 0.01 MPa
